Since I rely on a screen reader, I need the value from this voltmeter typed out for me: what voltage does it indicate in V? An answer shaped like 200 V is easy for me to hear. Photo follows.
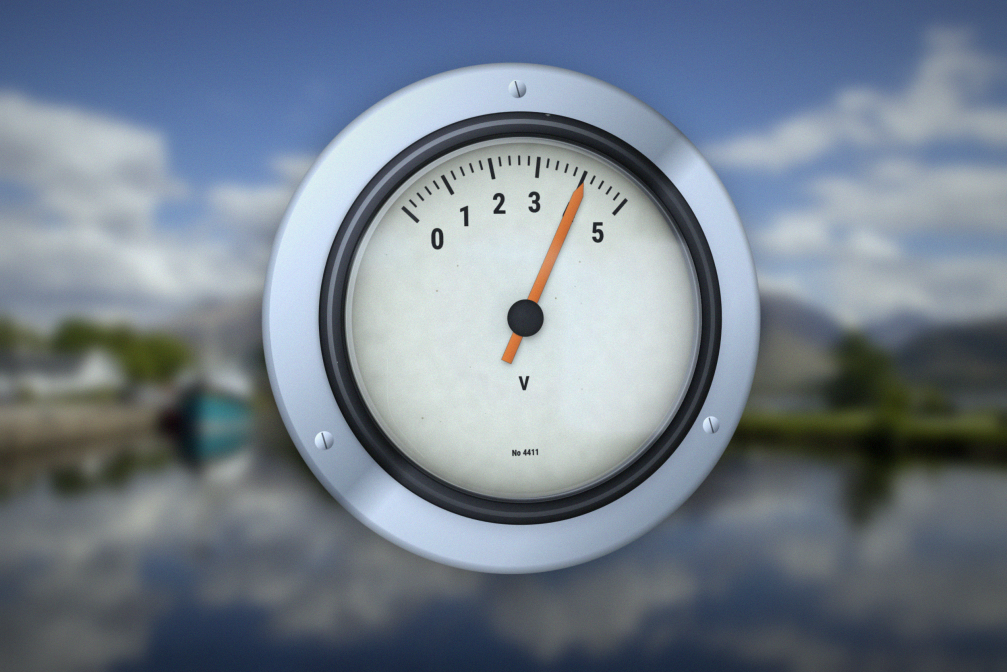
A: 4 V
